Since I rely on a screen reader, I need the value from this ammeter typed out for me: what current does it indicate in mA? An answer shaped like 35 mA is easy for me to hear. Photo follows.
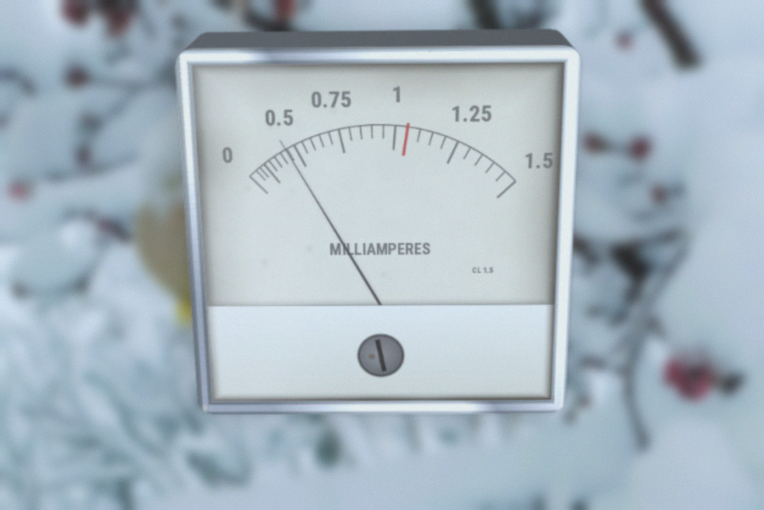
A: 0.45 mA
